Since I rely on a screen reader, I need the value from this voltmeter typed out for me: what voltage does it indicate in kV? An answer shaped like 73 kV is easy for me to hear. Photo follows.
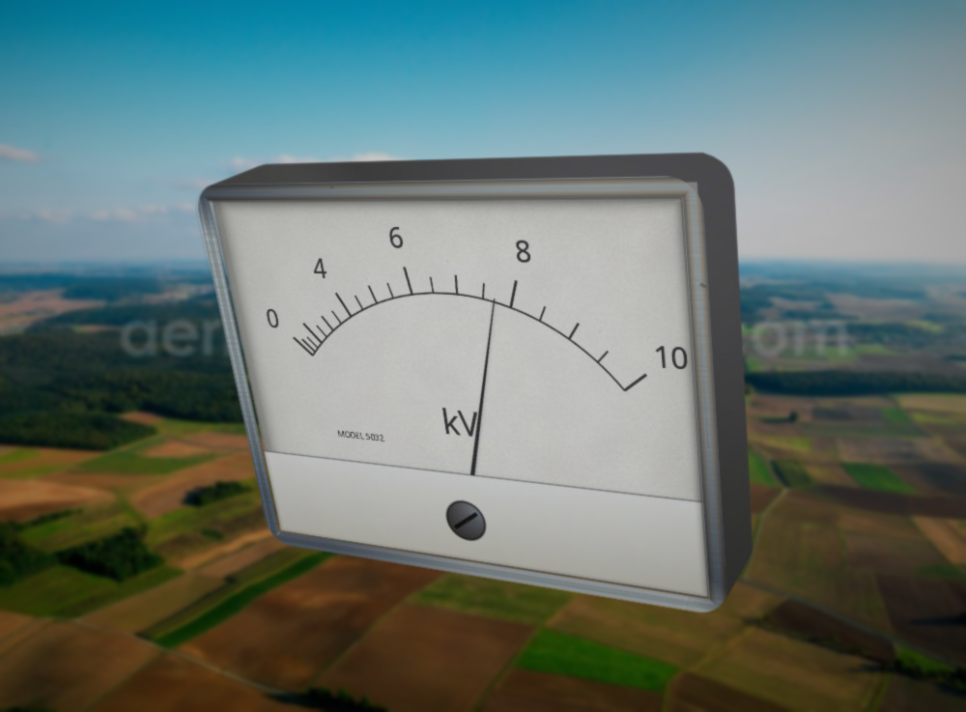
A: 7.75 kV
